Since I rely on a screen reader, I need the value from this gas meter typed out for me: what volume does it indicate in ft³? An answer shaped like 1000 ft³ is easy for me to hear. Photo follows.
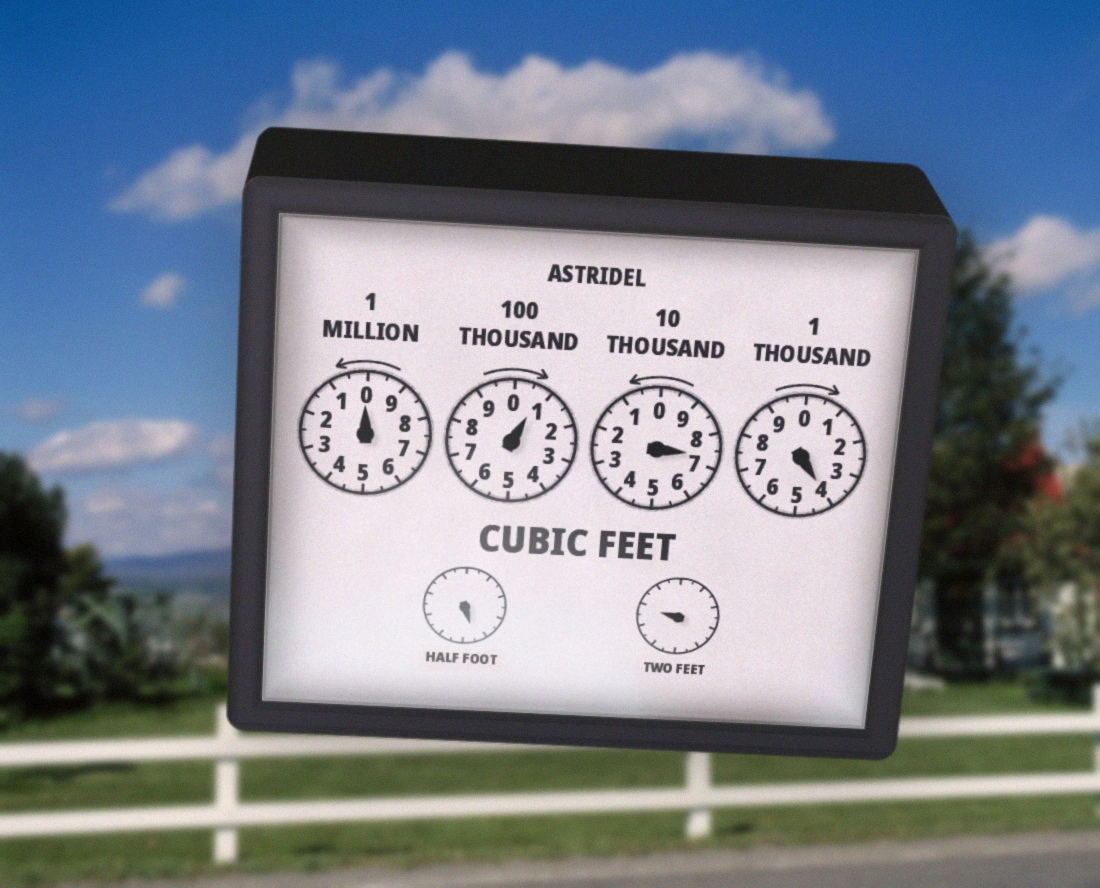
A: 7400 ft³
